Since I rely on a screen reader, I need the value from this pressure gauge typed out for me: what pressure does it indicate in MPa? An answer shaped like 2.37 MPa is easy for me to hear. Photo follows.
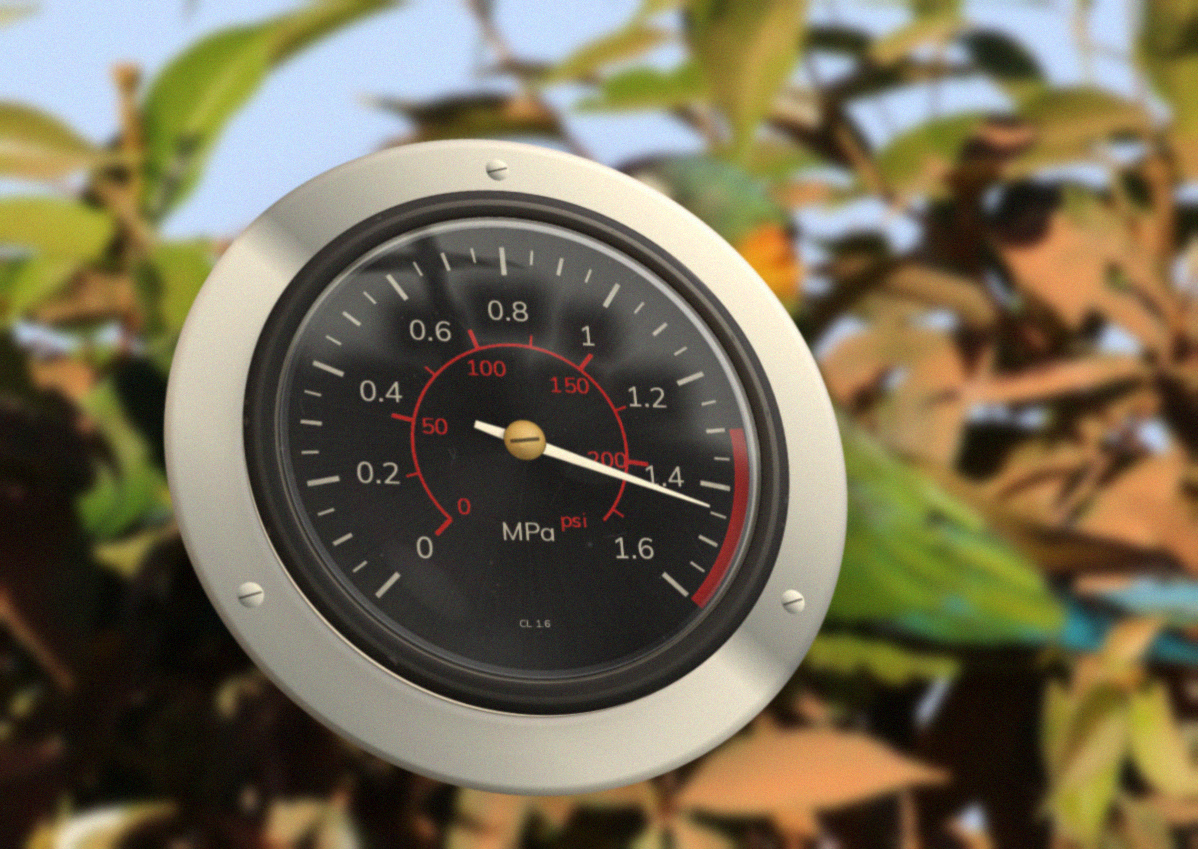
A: 1.45 MPa
